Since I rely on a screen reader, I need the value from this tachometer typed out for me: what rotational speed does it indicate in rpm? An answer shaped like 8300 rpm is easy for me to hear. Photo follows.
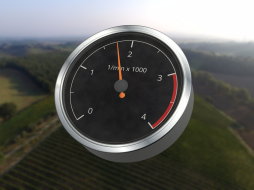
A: 1750 rpm
